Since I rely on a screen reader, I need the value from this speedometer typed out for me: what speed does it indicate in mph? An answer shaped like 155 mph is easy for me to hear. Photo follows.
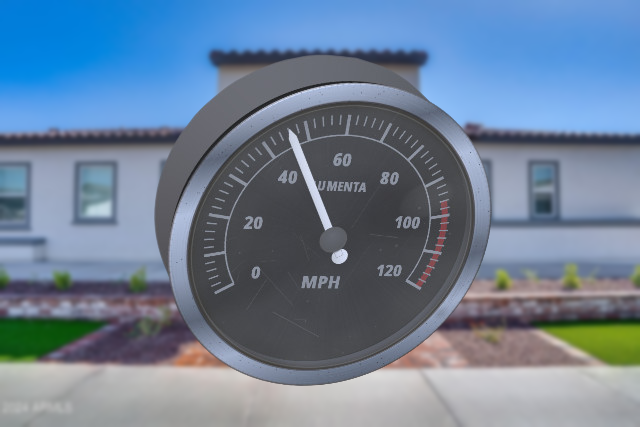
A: 46 mph
